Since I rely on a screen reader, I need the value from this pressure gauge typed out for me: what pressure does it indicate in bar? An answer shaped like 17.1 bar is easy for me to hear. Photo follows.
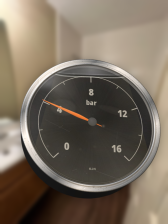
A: 4 bar
